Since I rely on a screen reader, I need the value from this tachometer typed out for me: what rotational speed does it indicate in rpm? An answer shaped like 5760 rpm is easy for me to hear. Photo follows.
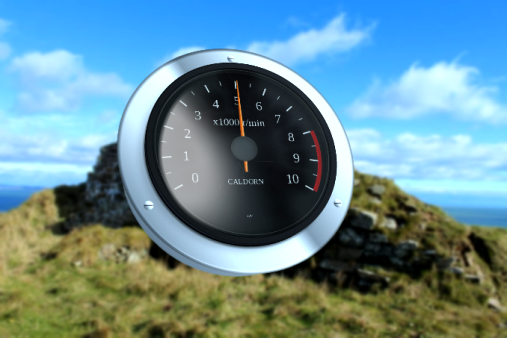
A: 5000 rpm
